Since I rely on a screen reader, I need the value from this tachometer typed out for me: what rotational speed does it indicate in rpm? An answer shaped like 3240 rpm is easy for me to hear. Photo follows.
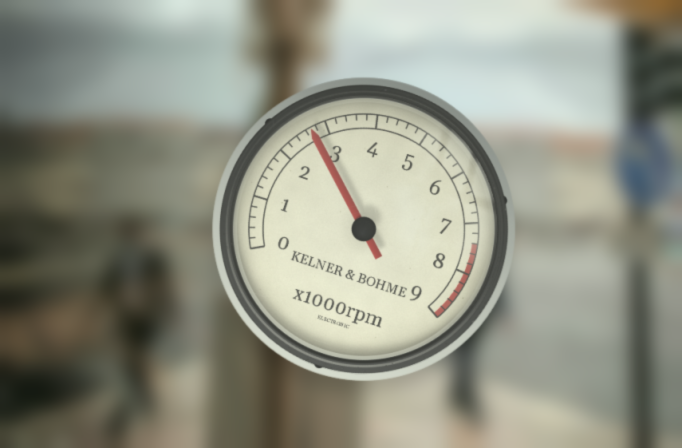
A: 2700 rpm
